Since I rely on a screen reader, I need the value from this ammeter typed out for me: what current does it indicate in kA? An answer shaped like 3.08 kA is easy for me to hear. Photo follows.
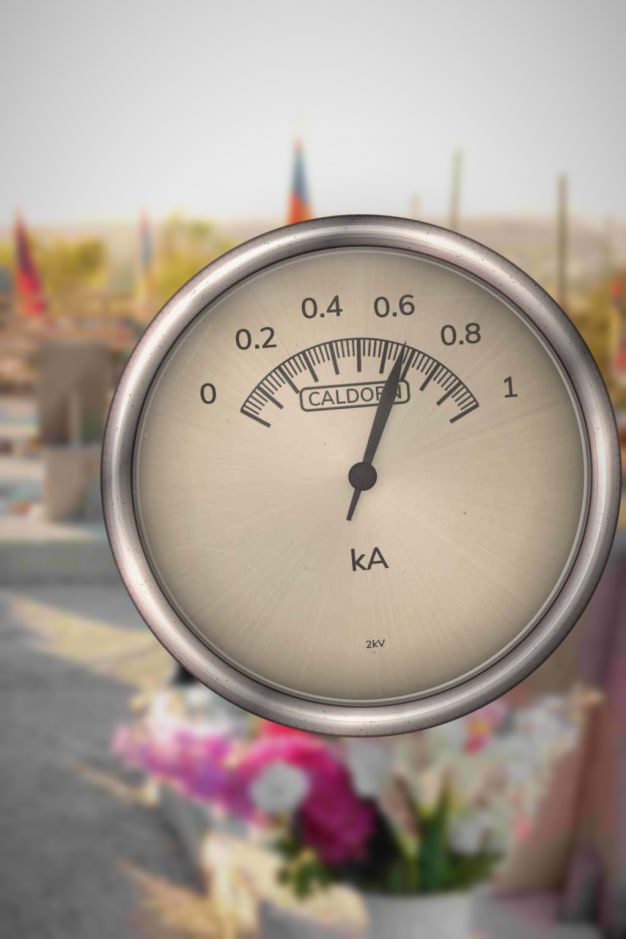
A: 0.66 kA
